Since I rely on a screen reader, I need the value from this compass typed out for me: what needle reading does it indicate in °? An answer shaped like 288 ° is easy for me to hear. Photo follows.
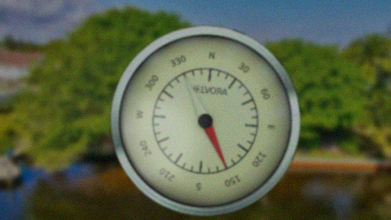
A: 150 °
